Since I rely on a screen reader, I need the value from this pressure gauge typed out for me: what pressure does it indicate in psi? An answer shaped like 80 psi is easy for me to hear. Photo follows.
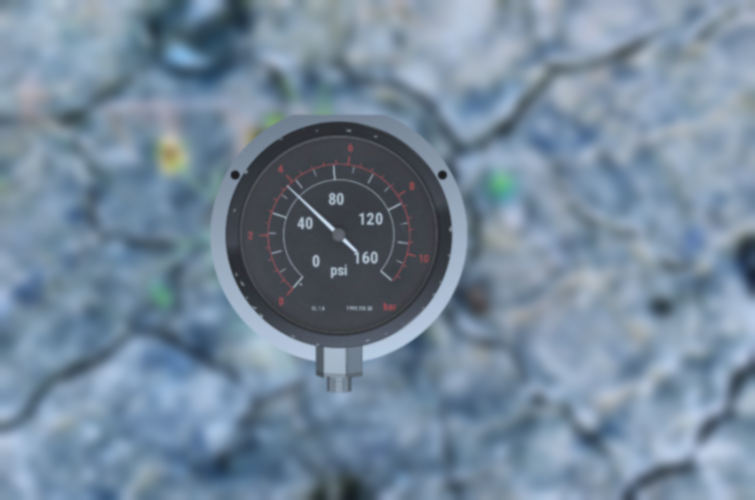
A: 55 psi
